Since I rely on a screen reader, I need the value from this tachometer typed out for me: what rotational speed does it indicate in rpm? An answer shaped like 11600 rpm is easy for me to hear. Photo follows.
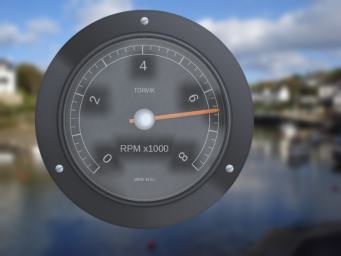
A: 6500 rpm
